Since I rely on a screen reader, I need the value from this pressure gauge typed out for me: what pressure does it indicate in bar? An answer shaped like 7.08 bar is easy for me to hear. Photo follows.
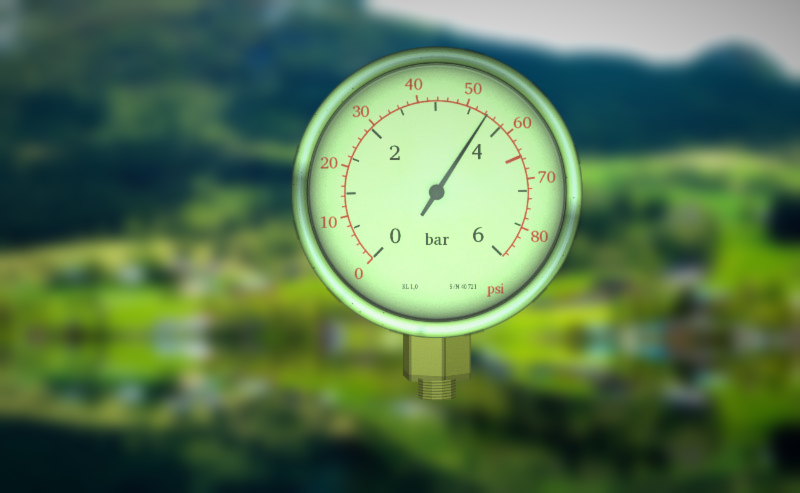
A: 3.75 bar
